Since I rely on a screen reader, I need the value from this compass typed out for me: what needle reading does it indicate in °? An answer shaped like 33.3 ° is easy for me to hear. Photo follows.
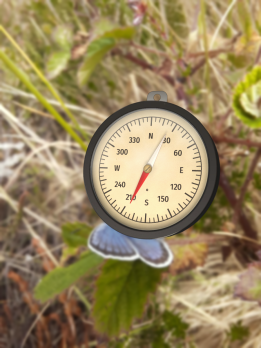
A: 205 °
